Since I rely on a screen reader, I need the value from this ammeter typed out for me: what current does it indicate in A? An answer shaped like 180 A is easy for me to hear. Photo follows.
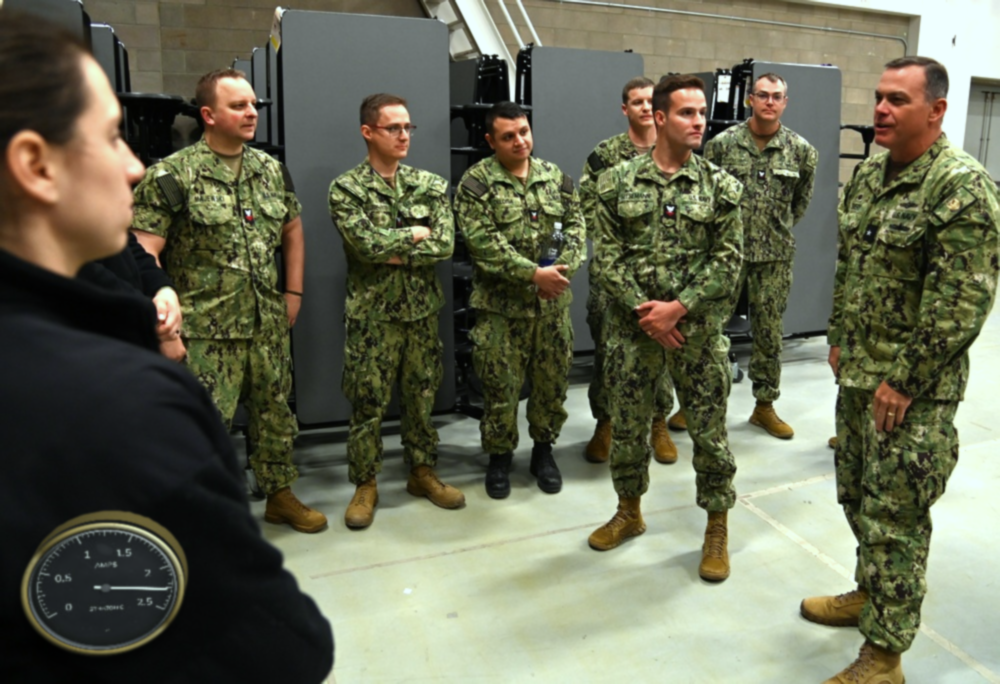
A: 2.25 A
